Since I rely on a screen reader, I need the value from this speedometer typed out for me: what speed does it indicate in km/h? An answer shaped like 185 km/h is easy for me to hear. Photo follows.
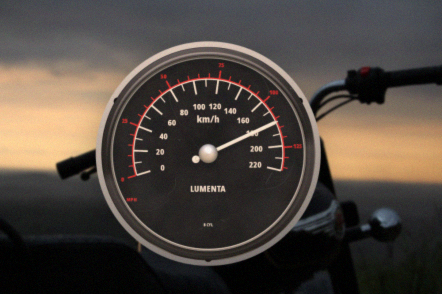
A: 180 km/h
